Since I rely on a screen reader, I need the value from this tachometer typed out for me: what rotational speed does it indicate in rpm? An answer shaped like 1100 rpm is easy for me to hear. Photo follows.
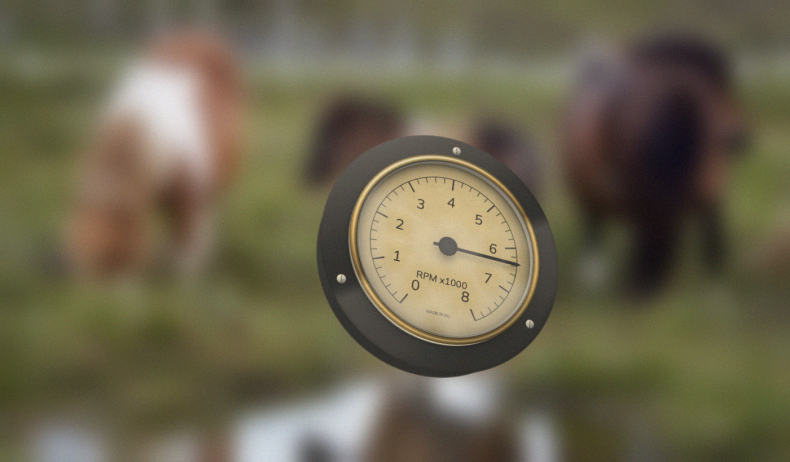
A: 6400 rpm
